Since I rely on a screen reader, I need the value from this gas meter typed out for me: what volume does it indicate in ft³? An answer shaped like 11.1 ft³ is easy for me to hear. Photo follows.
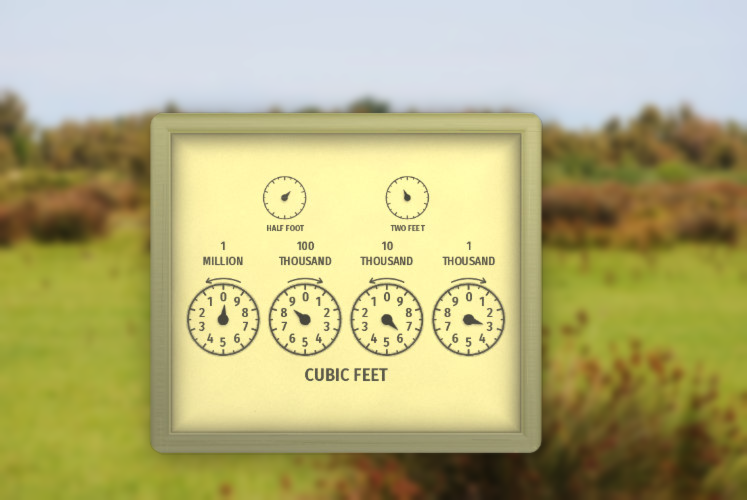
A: 986300 ft³
